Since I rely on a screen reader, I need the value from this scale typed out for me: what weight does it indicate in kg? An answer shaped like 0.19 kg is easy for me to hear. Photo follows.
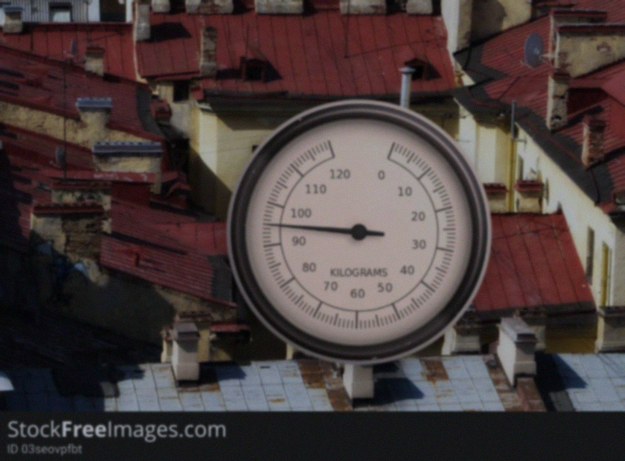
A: 95 kg
